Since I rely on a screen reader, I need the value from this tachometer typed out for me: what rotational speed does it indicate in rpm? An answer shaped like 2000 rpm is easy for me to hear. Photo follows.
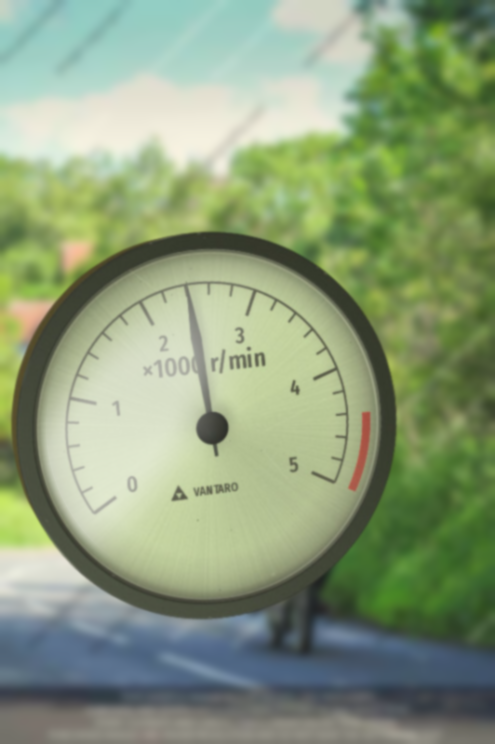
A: 2400 rpm
